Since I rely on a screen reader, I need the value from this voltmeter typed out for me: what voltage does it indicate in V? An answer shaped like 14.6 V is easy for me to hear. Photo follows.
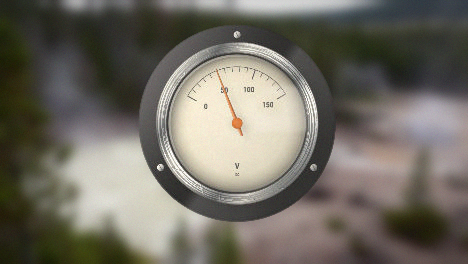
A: 50 V
